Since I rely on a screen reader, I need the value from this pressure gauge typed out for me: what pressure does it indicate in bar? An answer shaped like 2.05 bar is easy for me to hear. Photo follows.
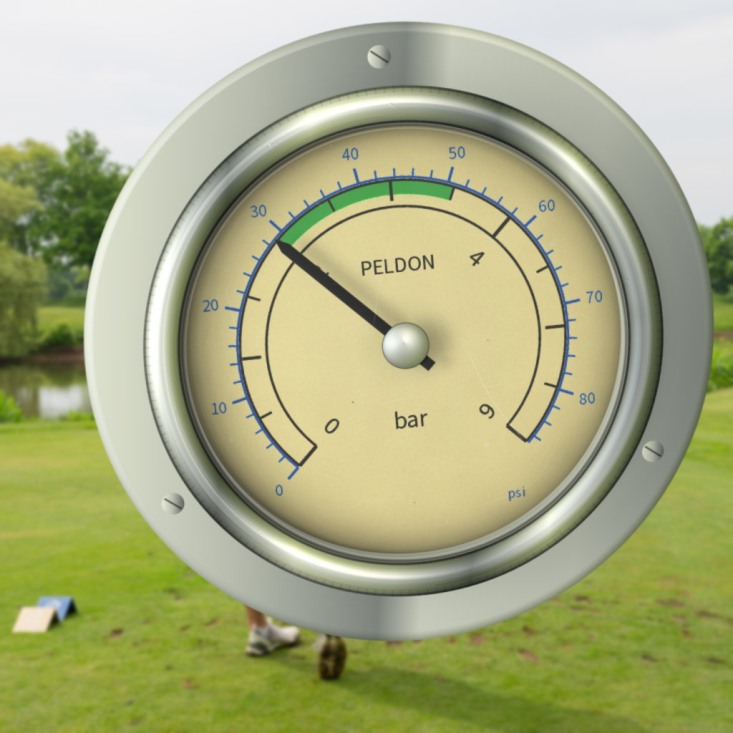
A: 2 bar
